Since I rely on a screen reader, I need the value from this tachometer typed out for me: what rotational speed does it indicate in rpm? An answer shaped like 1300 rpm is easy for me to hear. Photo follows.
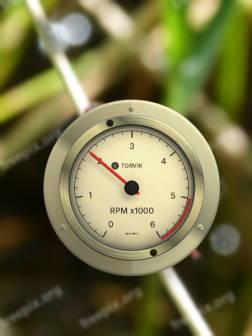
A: 2000 rpm
